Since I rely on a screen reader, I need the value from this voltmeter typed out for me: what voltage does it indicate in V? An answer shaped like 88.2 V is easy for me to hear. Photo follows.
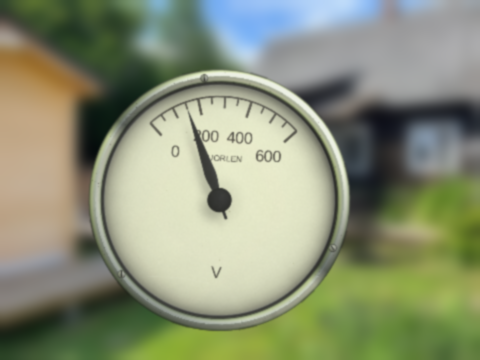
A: 150 V
